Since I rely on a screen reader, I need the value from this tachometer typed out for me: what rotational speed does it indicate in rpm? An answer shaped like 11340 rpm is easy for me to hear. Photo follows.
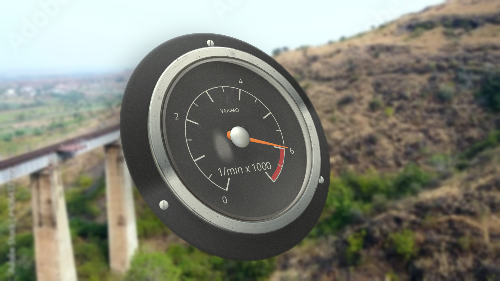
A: 6000 rpm
